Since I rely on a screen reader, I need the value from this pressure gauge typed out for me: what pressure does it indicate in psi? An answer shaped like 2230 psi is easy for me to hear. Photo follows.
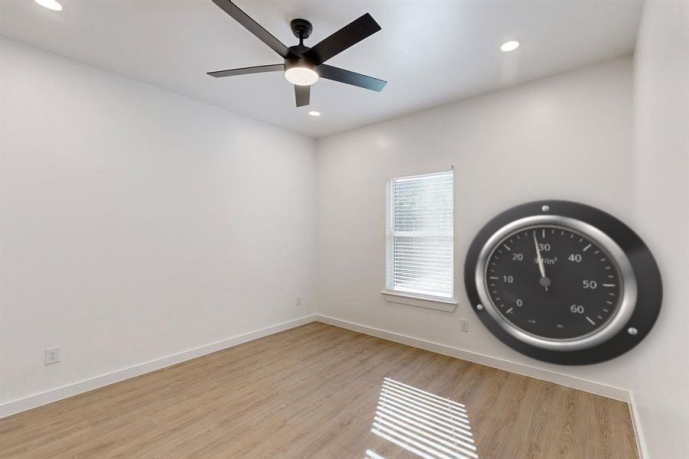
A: 28 psi
